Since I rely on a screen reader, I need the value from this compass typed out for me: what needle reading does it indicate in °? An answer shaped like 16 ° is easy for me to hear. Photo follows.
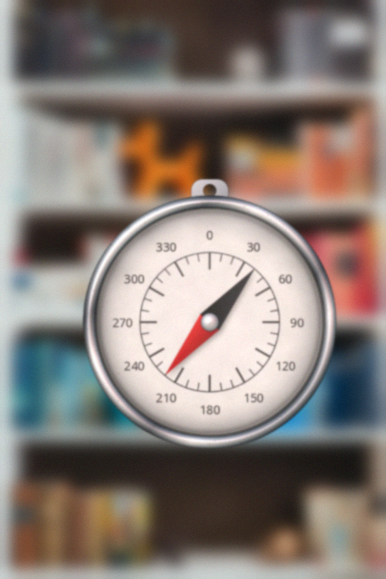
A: 220 °
